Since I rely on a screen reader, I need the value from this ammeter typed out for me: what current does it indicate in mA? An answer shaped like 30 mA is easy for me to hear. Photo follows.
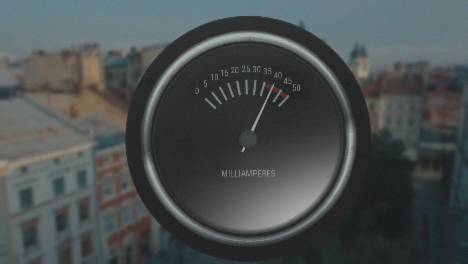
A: 40 mA
